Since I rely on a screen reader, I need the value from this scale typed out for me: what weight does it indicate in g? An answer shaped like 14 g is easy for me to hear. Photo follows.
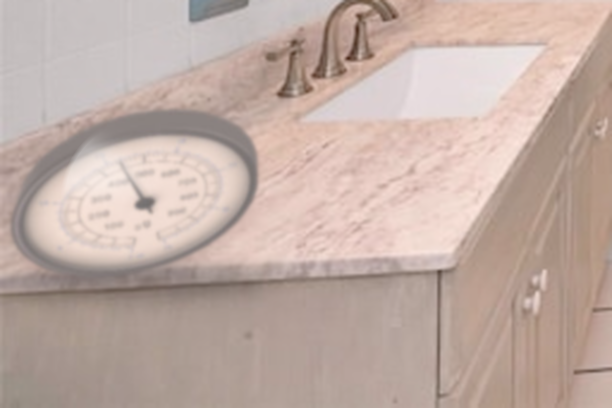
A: 450 g
